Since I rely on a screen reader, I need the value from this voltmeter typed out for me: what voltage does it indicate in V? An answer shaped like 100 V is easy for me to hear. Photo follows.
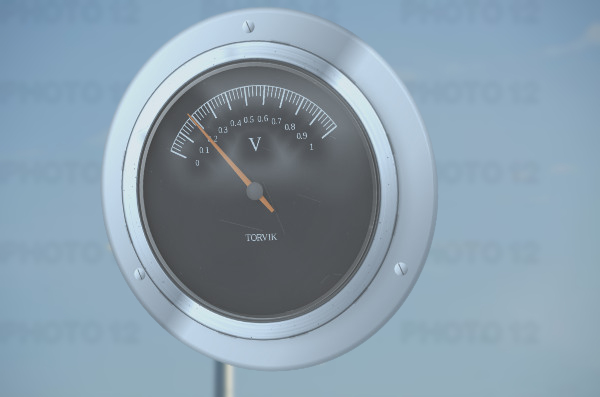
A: 0.2 V
